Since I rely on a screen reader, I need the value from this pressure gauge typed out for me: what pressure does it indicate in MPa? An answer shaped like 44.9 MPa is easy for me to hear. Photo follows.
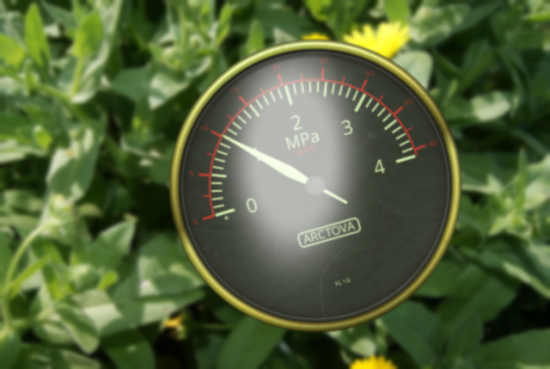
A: 1 MPa
